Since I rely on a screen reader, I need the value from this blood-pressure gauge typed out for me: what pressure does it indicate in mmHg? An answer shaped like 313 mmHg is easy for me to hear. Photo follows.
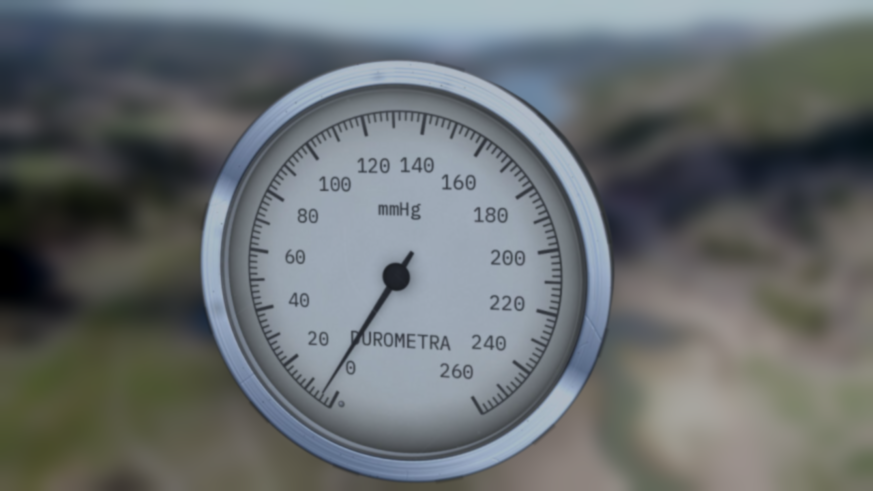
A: 4 mmHg
